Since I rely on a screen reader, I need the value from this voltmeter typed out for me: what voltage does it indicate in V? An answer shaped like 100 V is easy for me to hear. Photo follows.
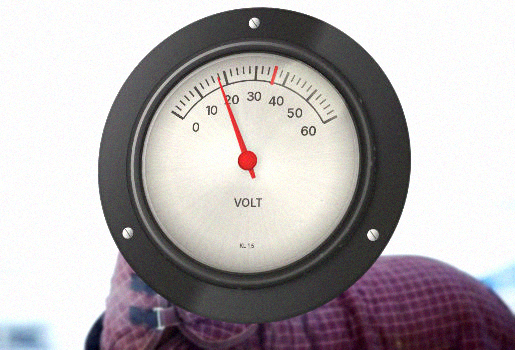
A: 18 V
